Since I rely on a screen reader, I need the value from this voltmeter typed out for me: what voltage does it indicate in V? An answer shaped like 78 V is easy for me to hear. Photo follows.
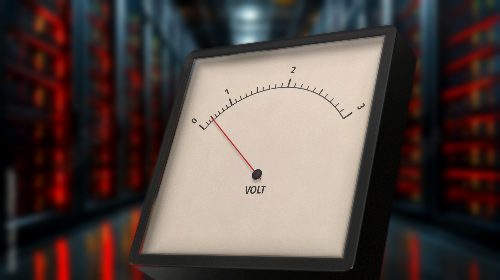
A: 0.5 V
